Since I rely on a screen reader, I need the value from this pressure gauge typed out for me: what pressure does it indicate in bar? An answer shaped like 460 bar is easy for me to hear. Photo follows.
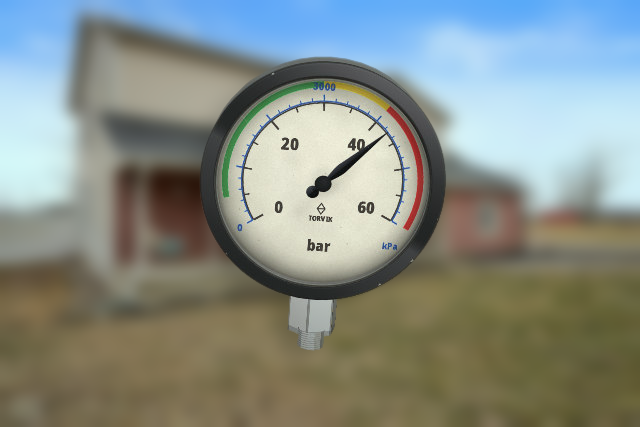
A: 42.5 bar
